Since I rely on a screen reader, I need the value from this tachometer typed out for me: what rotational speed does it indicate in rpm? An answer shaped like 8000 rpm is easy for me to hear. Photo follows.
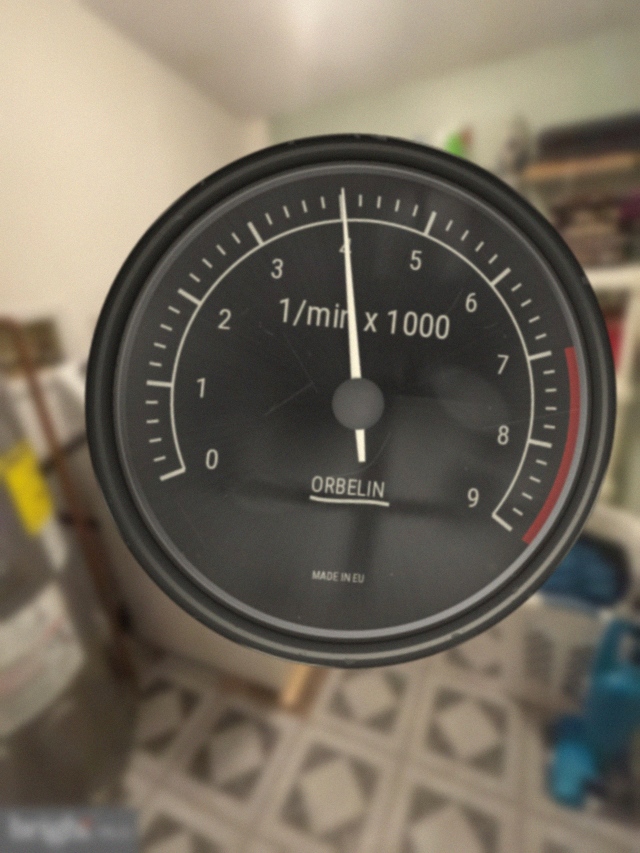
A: 4000 rpm
